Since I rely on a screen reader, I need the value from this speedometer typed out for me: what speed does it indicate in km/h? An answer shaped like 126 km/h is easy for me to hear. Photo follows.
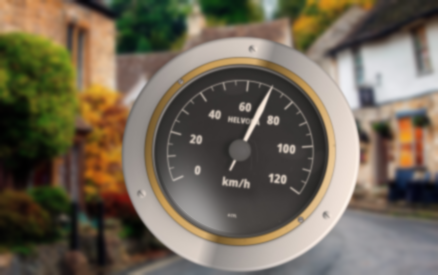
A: 70 km/h
